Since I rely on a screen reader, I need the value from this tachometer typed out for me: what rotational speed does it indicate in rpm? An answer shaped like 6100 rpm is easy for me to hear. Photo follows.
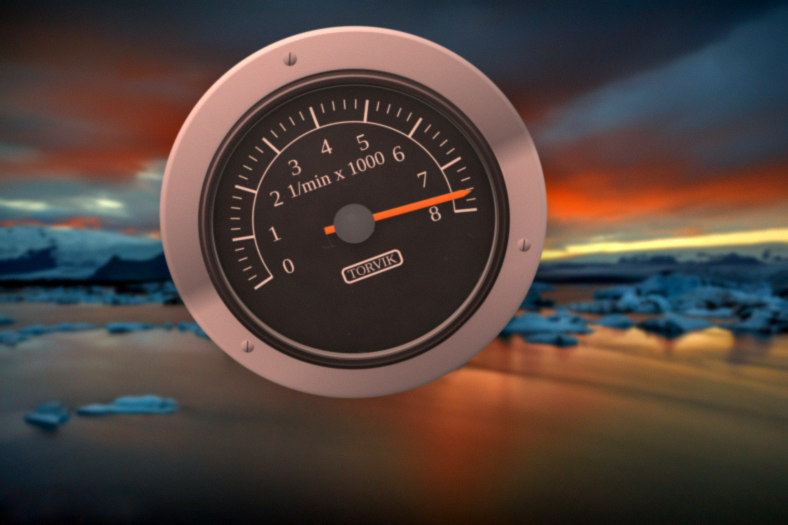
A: 7600 rpm
